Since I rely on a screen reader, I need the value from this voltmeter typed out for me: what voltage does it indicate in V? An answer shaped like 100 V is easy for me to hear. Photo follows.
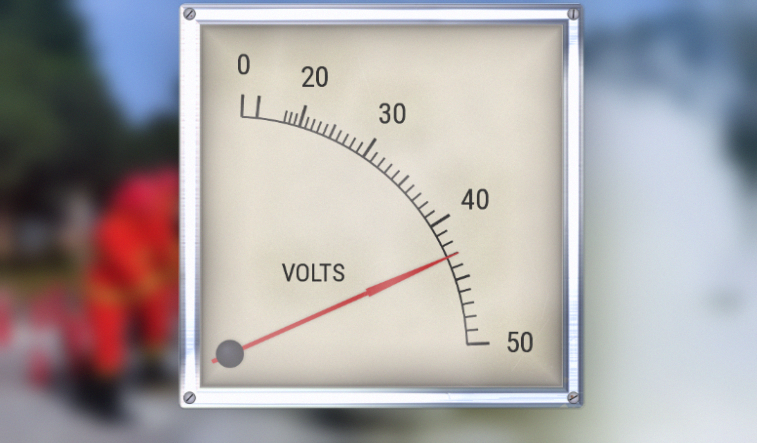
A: 43 V
